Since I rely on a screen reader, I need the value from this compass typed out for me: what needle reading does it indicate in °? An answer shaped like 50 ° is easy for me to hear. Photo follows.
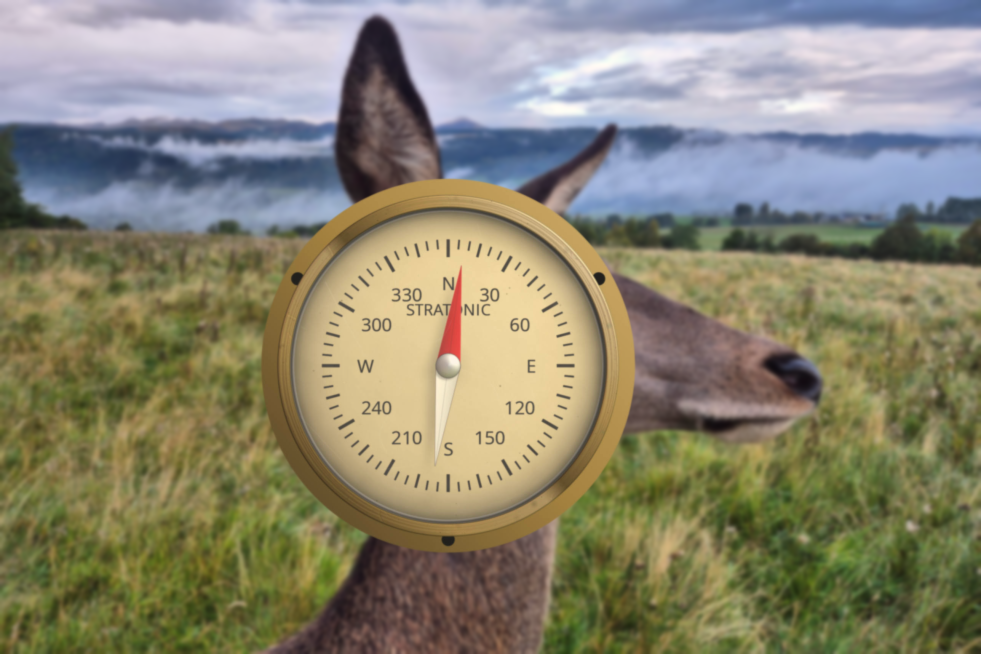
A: 7.5 °
